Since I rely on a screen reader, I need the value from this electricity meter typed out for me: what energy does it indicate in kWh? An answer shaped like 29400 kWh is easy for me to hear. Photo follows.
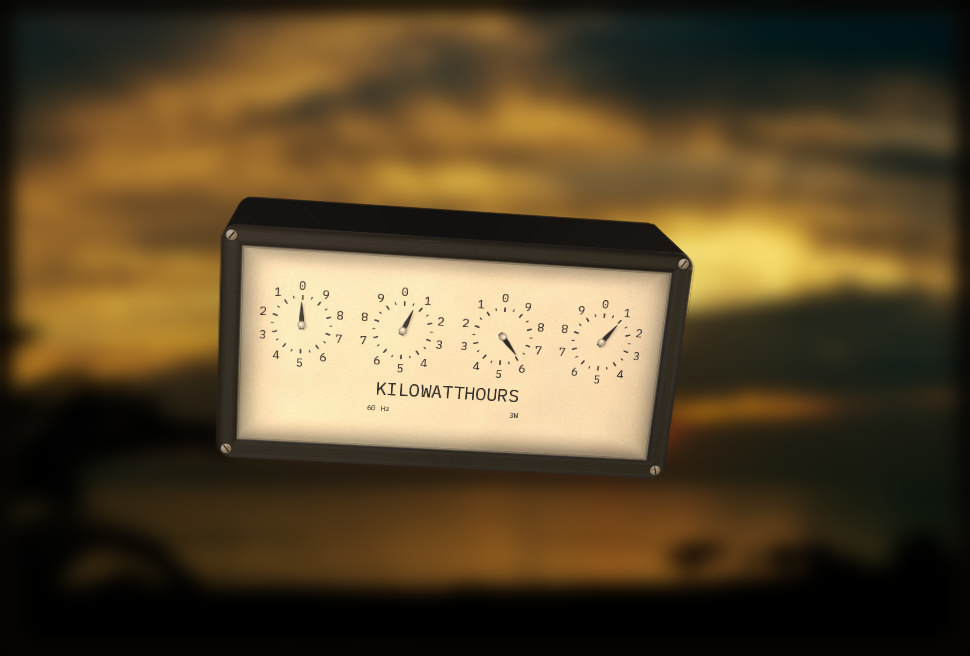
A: 61 kWh
